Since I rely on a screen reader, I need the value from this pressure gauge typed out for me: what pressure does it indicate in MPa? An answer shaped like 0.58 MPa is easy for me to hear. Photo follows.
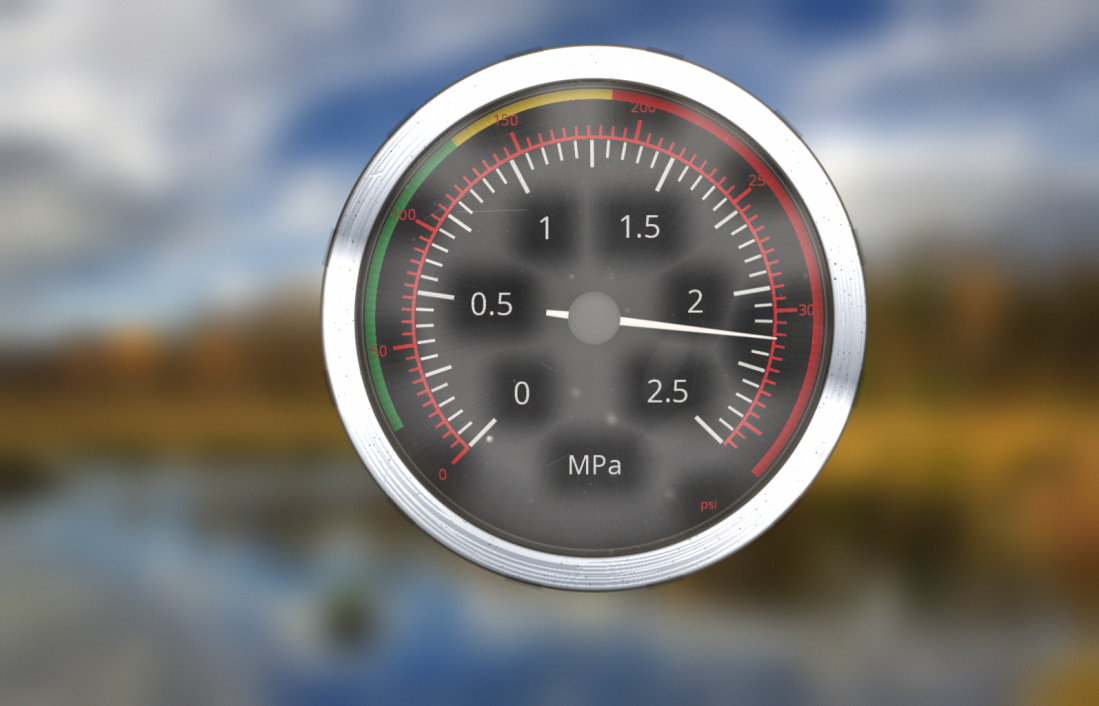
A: 2.15 MPa
